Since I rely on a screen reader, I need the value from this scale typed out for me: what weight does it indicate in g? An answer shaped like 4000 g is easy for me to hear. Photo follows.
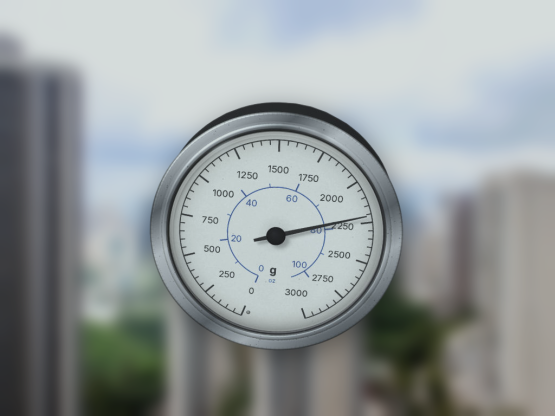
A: 2200 g
